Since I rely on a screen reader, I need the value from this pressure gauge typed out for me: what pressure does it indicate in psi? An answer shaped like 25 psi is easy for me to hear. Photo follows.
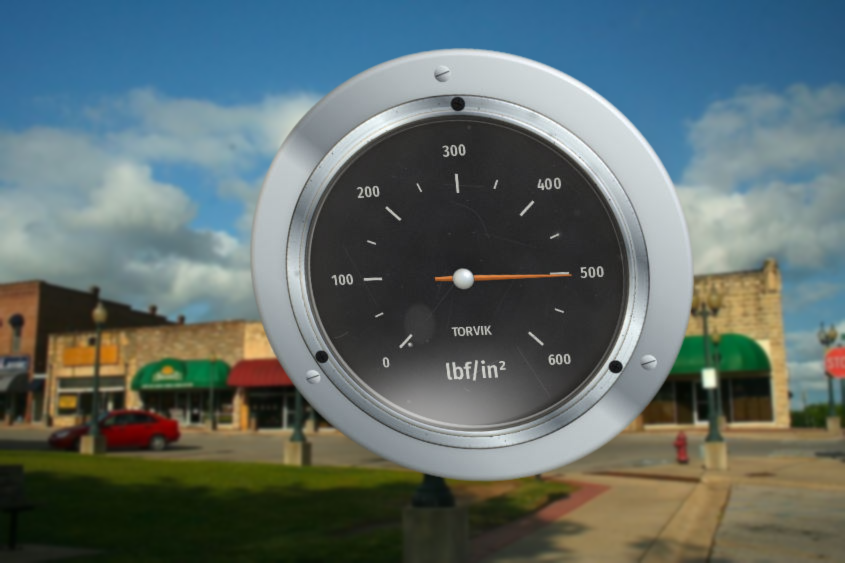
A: 500 psi
